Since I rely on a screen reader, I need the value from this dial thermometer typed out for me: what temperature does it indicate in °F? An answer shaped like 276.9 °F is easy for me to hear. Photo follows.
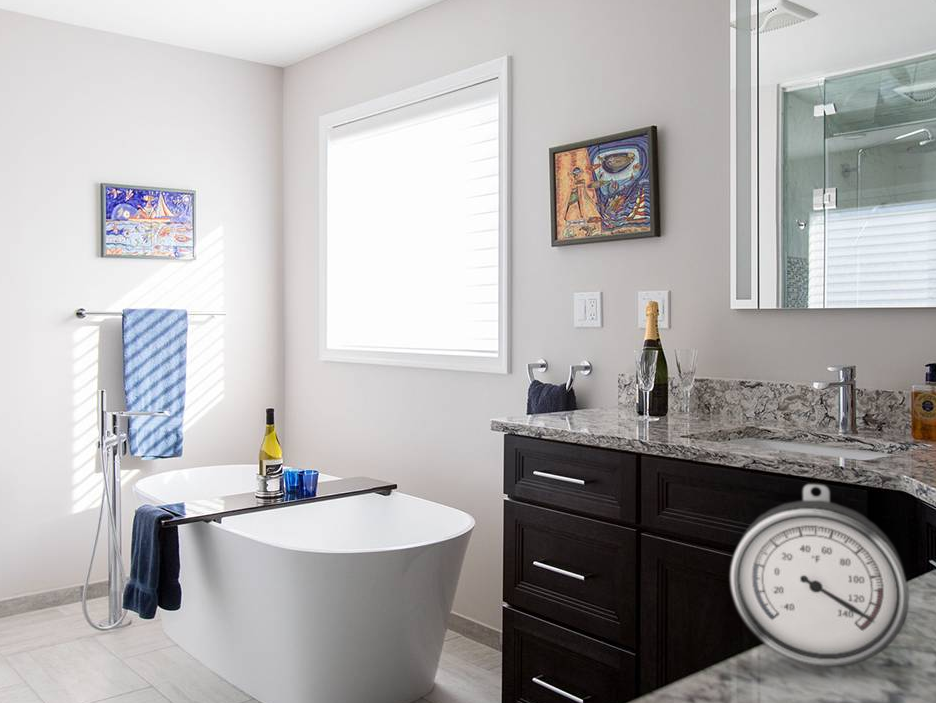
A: 130 °F
